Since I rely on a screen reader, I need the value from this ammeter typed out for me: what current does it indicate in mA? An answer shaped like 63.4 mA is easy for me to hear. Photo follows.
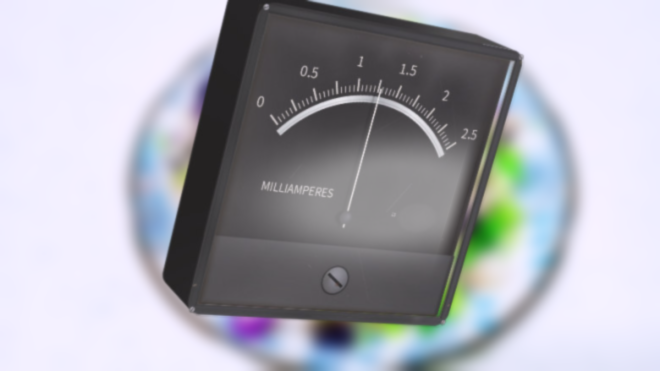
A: 1.25 mA
